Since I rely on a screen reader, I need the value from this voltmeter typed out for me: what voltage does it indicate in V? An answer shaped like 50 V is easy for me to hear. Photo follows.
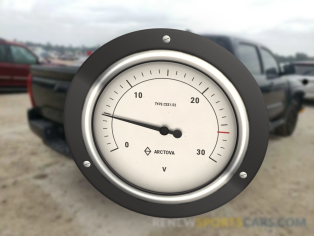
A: 5 V
